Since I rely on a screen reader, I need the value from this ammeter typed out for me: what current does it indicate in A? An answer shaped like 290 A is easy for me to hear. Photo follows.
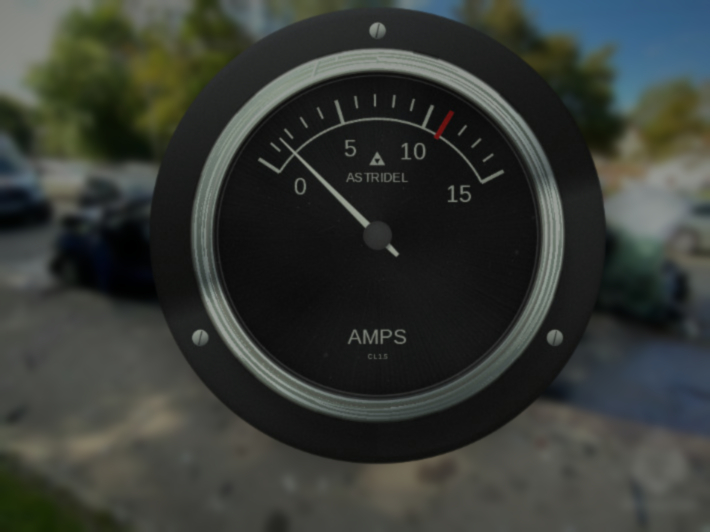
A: 1.5 A
